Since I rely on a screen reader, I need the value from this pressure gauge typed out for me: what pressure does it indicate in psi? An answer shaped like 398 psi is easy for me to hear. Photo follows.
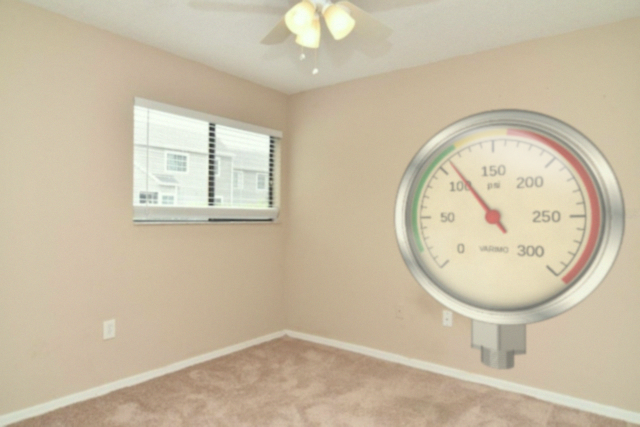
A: 110 psi
